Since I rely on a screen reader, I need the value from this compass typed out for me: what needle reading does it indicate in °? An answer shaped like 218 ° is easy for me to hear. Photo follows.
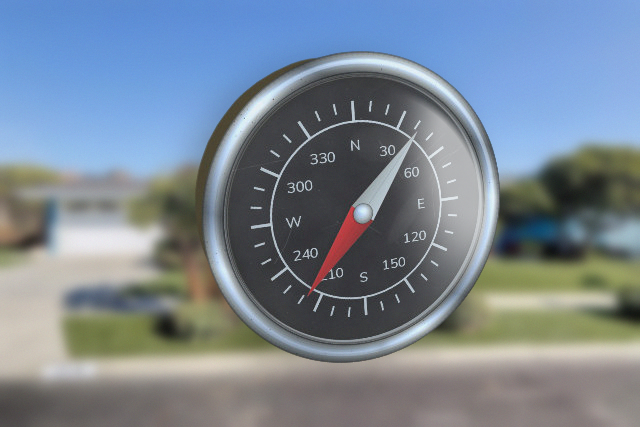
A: 220 °
